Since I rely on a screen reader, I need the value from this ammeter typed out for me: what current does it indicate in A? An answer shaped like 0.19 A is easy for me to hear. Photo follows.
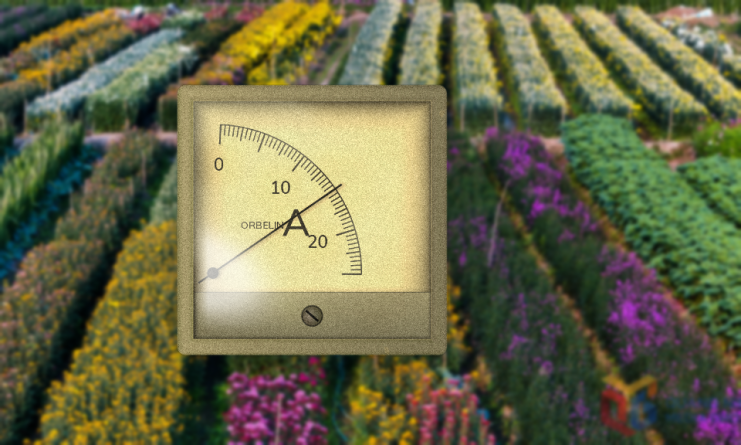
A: 15 A
